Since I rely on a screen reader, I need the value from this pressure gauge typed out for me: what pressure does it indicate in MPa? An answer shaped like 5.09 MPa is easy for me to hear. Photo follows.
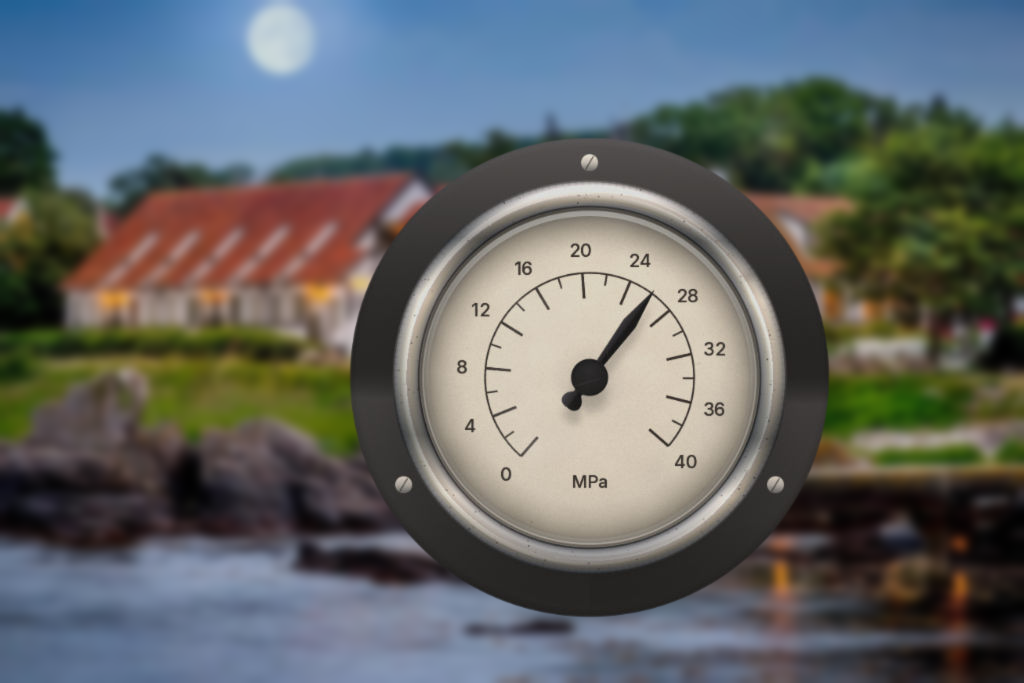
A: 26 MPa
